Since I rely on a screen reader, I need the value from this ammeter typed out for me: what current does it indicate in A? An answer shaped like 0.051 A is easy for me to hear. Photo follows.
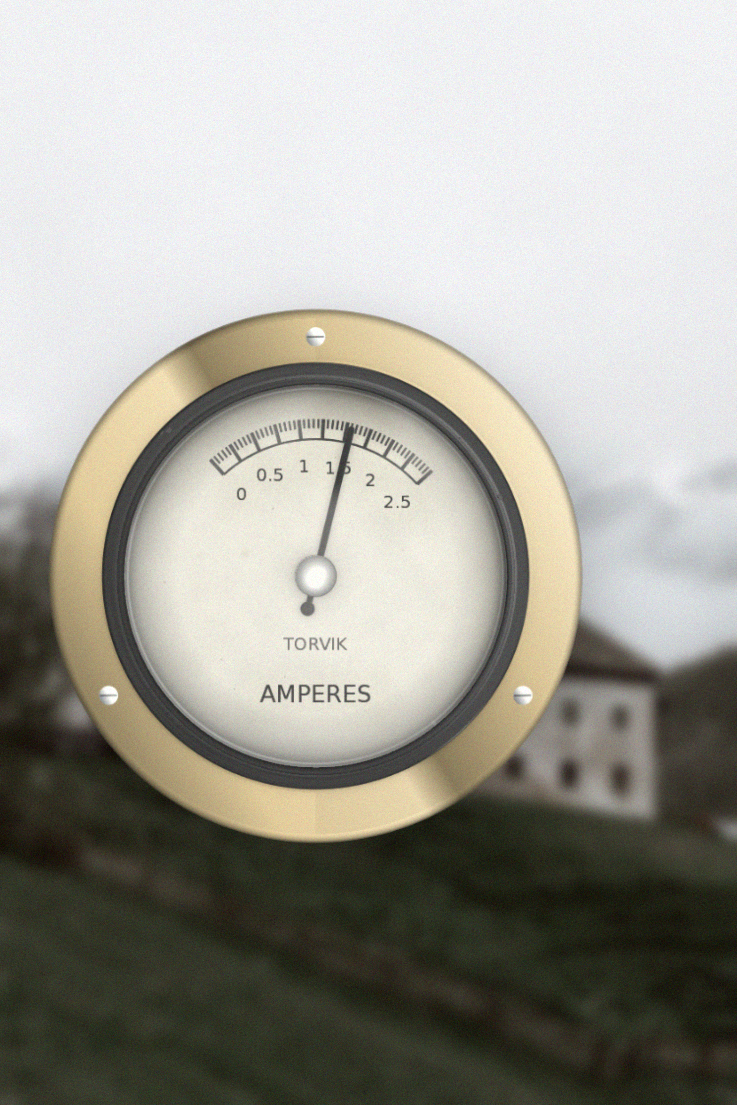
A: 1.55 A
